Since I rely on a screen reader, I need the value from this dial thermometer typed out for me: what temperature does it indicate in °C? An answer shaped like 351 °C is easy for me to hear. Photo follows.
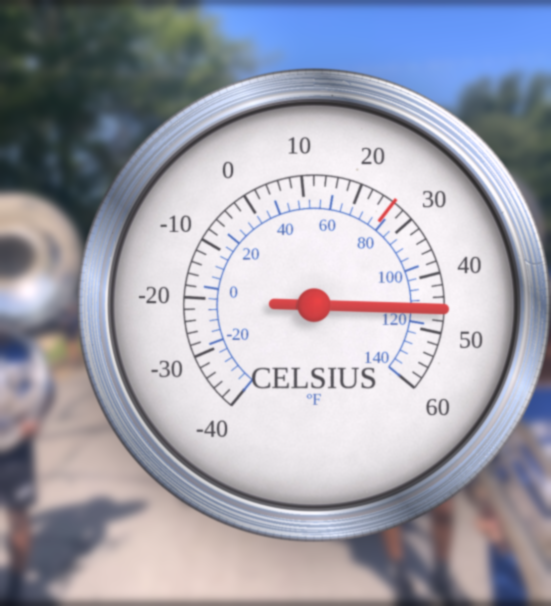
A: 46 °C
